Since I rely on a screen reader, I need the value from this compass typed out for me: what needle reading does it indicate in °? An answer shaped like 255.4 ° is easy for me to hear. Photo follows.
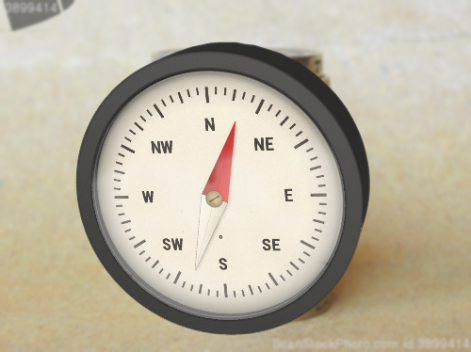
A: 20 °
